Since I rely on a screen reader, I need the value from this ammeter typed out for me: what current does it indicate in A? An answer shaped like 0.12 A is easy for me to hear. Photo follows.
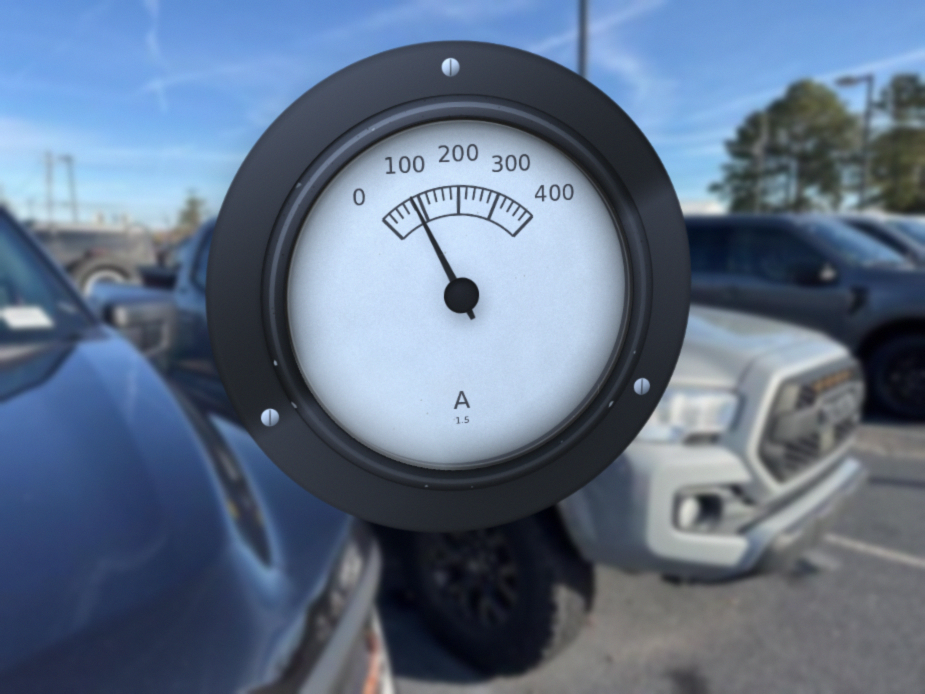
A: 80 A
